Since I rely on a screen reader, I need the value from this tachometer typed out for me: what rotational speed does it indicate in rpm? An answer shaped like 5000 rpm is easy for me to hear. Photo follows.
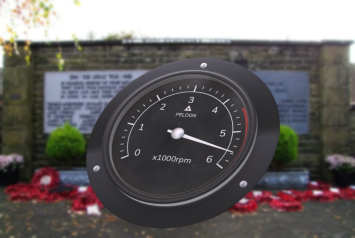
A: 5600 rpm
